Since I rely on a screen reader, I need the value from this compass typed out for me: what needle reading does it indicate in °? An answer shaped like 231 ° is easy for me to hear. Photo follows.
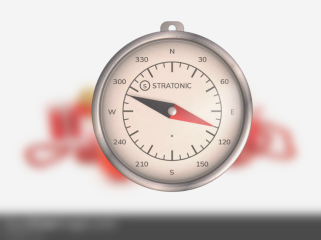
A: 110 °
